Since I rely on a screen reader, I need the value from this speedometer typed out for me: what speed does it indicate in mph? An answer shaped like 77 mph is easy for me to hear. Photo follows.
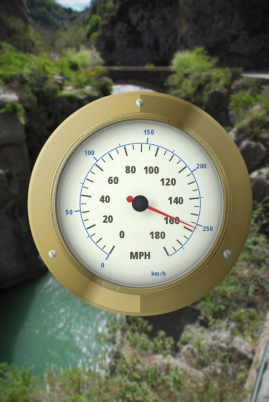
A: 157.5 mph
